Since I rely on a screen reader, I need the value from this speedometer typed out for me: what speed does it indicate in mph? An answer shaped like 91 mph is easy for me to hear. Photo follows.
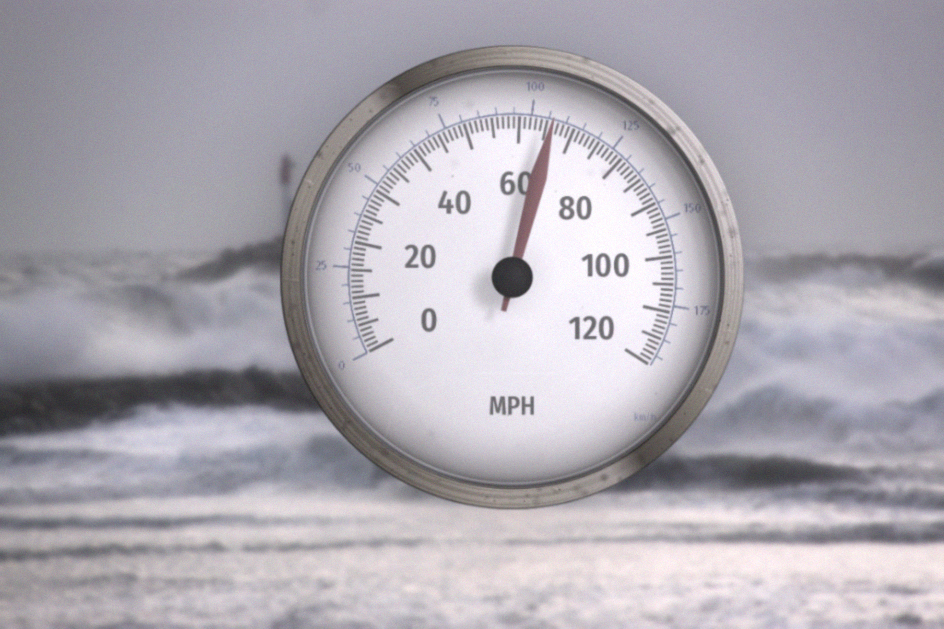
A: 66 mph
